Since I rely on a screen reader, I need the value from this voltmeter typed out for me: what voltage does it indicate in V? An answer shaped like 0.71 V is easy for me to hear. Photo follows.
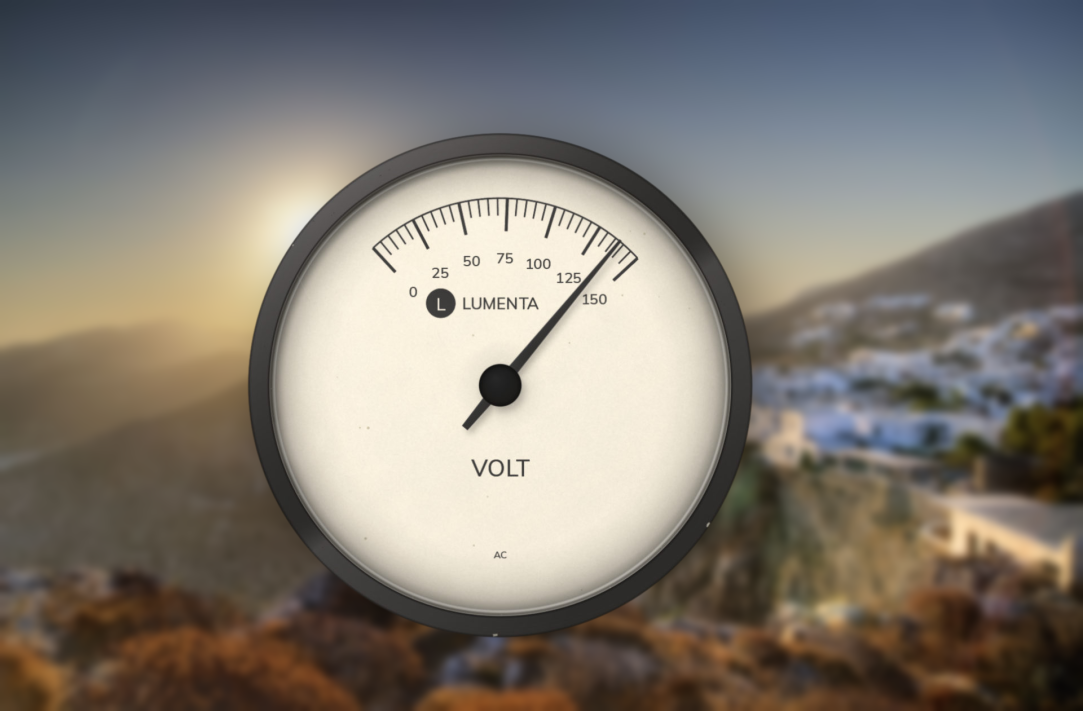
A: 137.5 V
